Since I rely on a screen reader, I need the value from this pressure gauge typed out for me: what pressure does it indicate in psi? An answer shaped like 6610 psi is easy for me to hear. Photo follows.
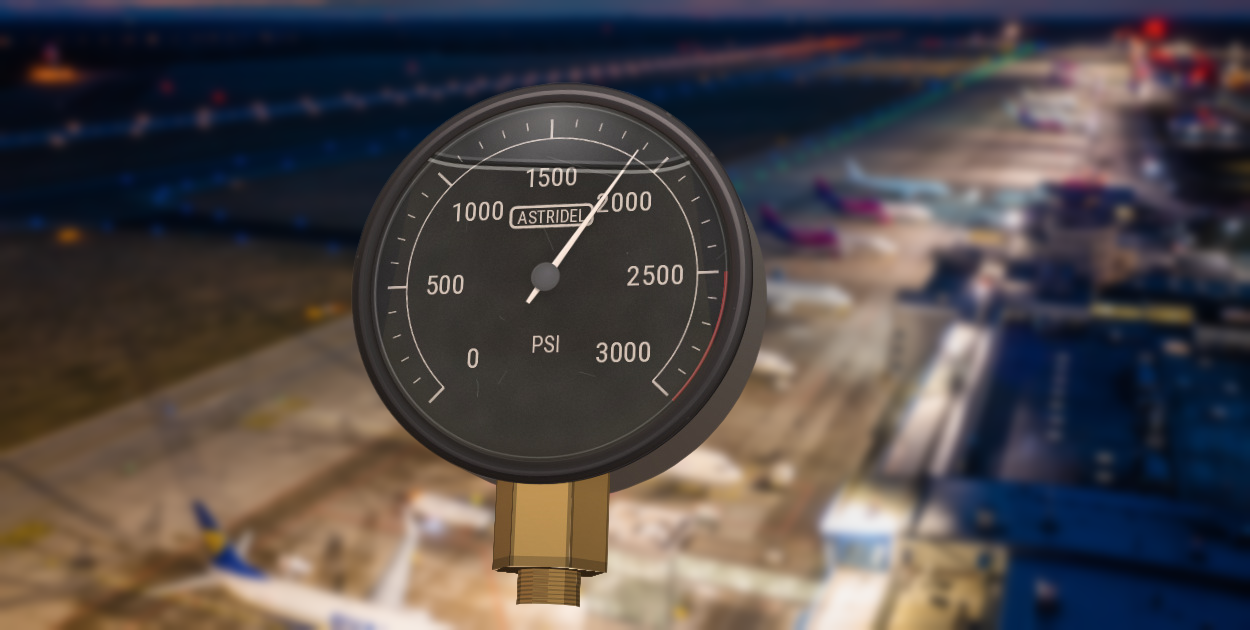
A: 1900 psi
